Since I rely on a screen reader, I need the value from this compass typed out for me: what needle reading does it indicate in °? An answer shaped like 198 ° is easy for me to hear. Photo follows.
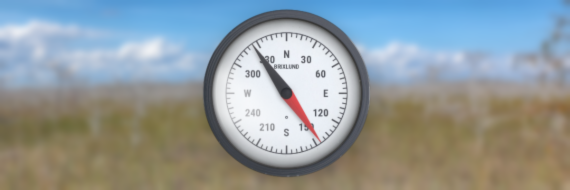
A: 145 °
